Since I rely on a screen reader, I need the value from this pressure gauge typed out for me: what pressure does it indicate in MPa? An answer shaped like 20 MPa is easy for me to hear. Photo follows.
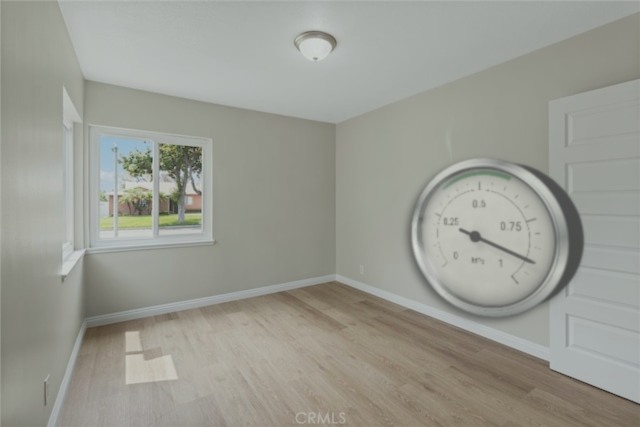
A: 0.9 MPa
